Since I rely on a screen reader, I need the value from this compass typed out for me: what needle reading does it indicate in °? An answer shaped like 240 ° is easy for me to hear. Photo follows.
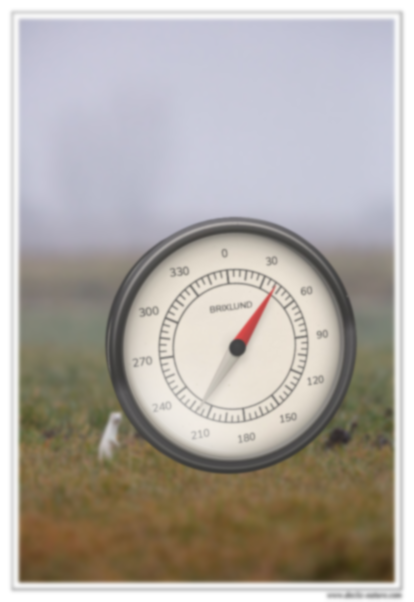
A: 40 °
